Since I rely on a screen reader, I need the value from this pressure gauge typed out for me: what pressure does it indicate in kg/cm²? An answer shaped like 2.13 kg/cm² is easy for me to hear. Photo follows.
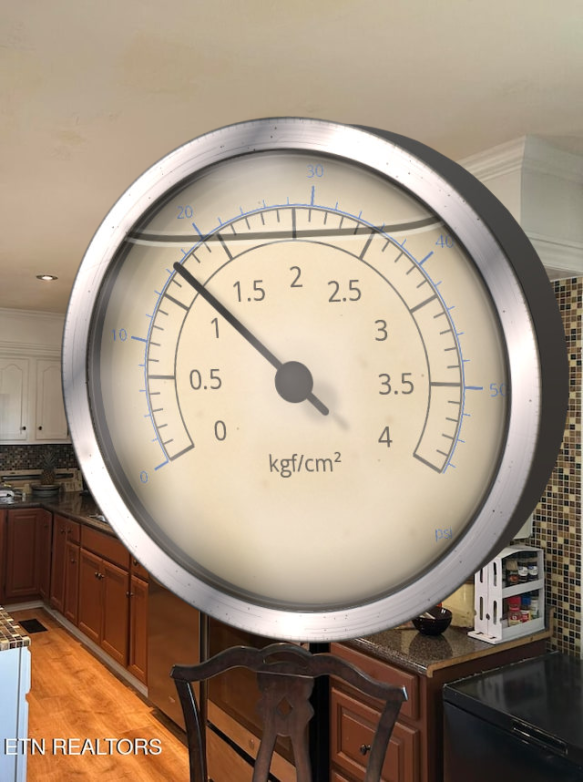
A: 1.2 kg/cm²
